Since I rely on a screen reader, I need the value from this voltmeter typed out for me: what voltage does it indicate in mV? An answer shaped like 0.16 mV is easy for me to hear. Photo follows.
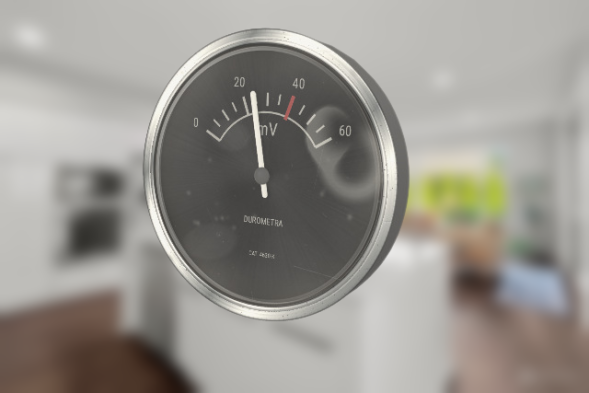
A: 25 mV
